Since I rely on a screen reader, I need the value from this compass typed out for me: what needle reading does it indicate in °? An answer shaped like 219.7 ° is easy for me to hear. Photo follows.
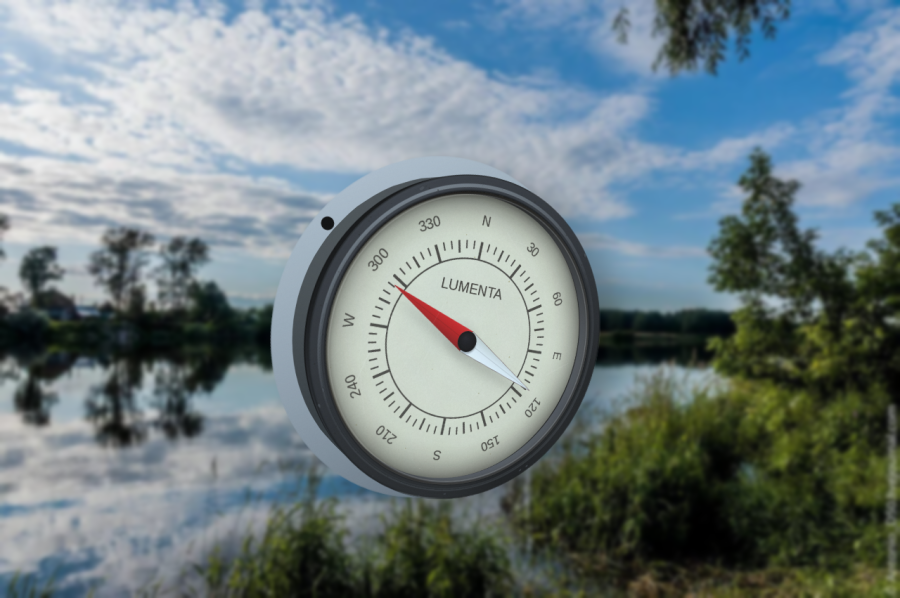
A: 295 °
